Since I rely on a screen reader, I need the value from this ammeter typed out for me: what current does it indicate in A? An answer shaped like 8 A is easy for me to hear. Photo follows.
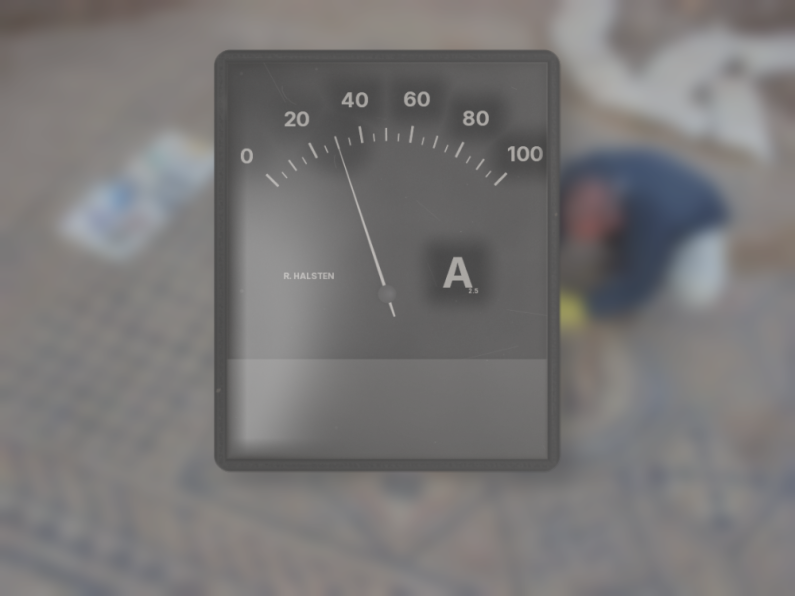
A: 30 A
